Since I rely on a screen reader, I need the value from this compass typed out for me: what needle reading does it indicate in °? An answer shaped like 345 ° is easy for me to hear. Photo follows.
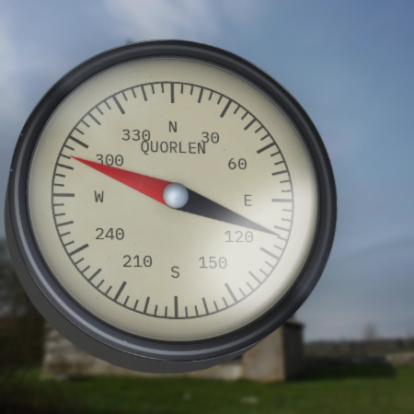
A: 290 °
